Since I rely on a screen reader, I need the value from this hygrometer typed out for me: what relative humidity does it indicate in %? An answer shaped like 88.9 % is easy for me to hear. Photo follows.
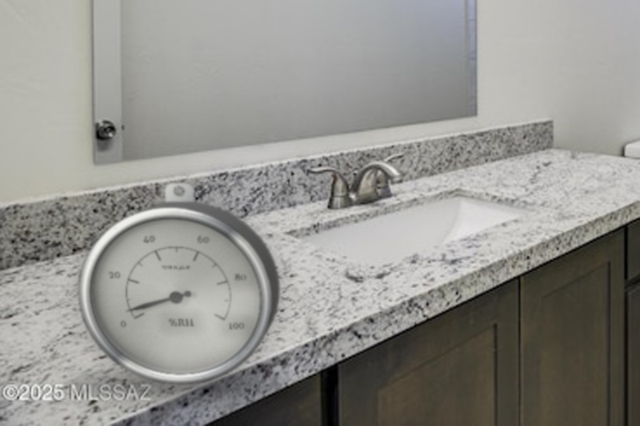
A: 5 %
